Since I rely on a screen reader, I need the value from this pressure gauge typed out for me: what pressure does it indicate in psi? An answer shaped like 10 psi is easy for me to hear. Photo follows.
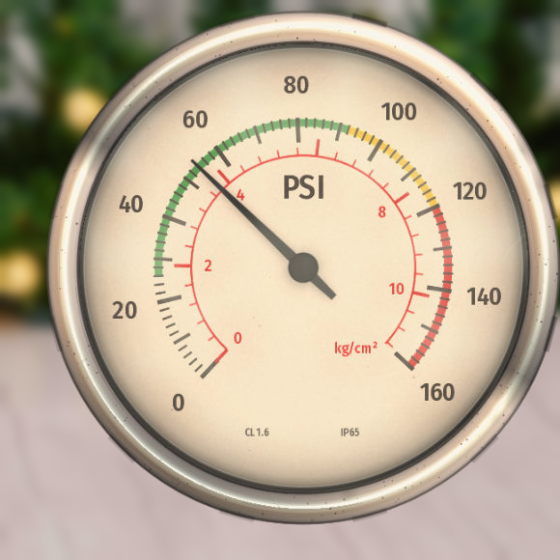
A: 54 psi
